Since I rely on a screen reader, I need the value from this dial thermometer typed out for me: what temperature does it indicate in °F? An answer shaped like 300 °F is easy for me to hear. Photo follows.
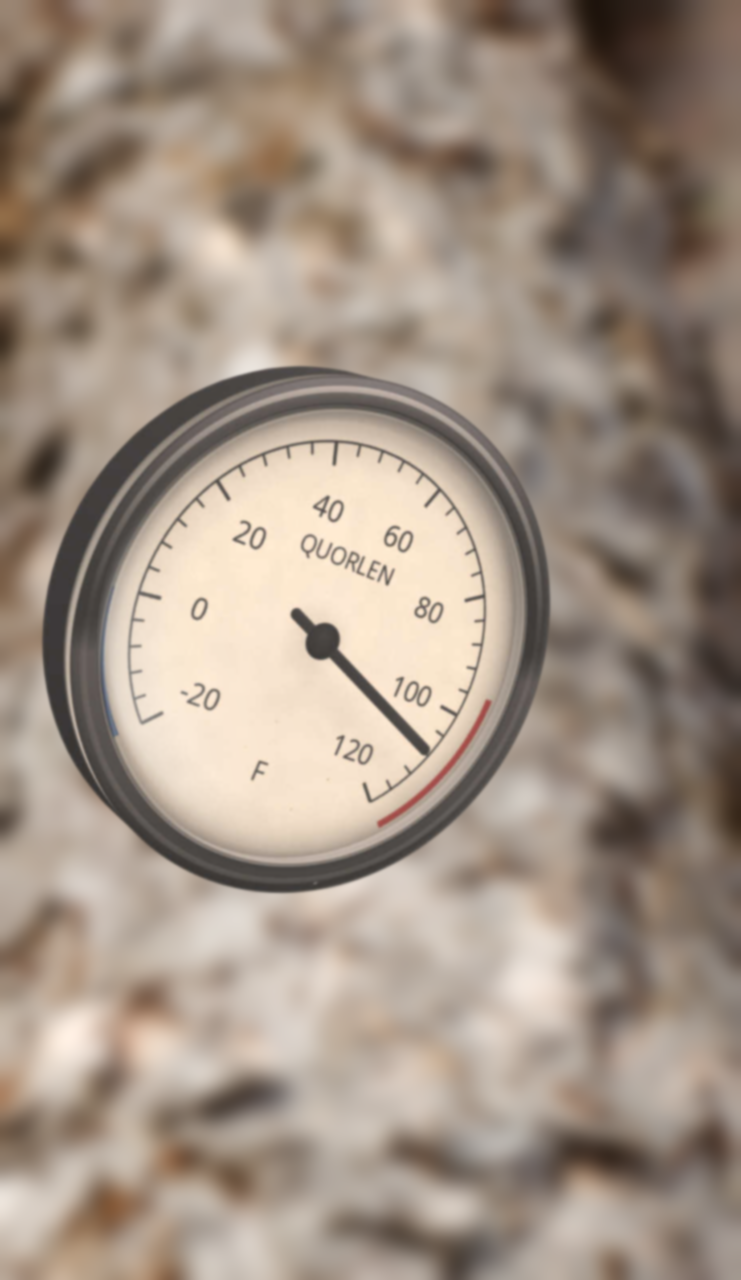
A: 108 °F
